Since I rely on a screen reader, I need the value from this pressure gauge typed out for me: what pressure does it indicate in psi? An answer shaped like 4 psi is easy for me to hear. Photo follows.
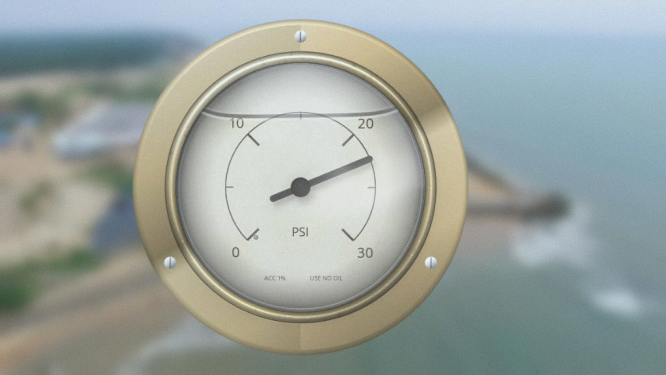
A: 22.5 psi
